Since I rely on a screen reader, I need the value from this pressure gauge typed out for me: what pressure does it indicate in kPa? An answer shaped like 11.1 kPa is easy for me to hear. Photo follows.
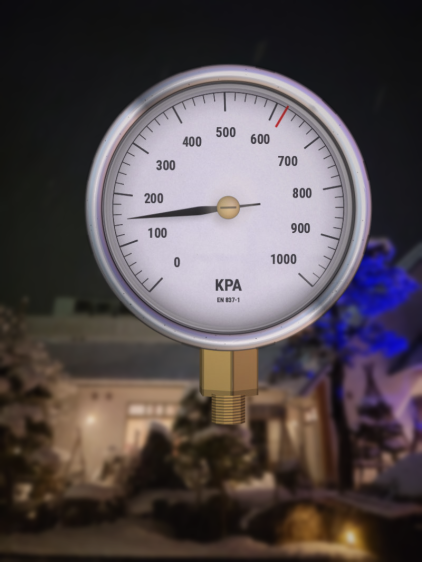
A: 150 kPa
